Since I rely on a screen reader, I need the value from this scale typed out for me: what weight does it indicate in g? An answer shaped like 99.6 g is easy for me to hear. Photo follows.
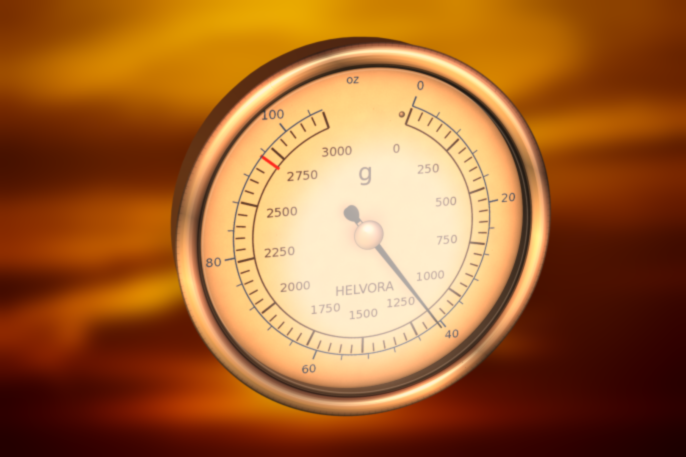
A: 1150 g
